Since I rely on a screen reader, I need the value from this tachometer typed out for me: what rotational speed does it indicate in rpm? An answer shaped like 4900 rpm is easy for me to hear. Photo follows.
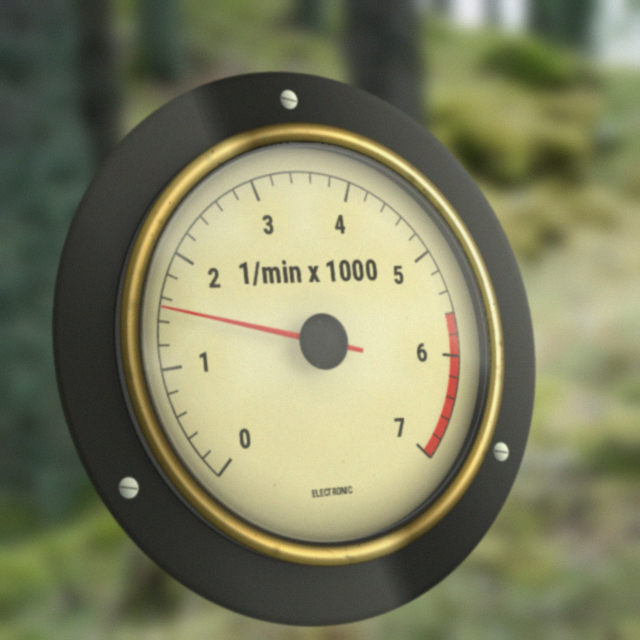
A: 1500 rpm
